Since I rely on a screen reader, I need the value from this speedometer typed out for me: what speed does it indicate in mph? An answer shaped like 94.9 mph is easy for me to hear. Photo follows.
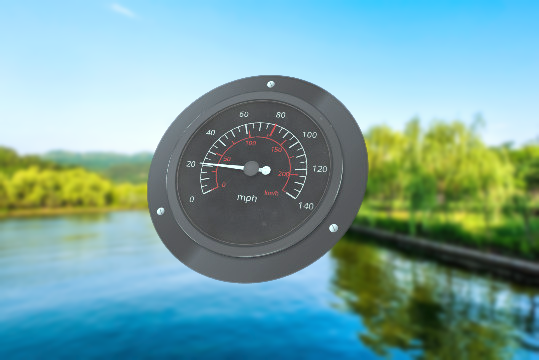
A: 20 mph
